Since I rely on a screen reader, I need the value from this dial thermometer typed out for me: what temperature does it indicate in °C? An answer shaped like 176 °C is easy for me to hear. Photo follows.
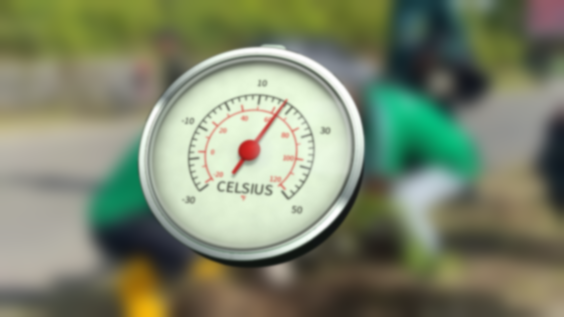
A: 18 °C
